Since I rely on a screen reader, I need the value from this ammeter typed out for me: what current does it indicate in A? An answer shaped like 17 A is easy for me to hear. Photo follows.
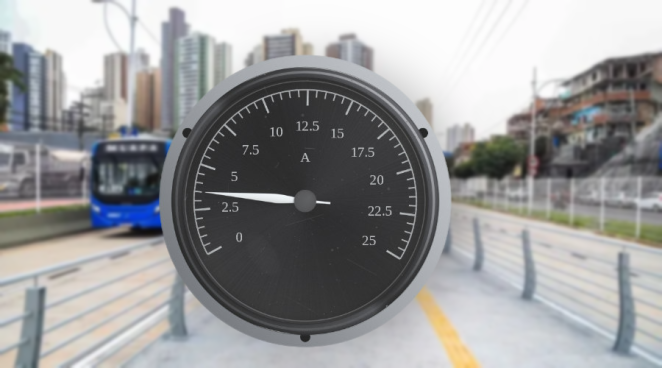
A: 3.5 A
